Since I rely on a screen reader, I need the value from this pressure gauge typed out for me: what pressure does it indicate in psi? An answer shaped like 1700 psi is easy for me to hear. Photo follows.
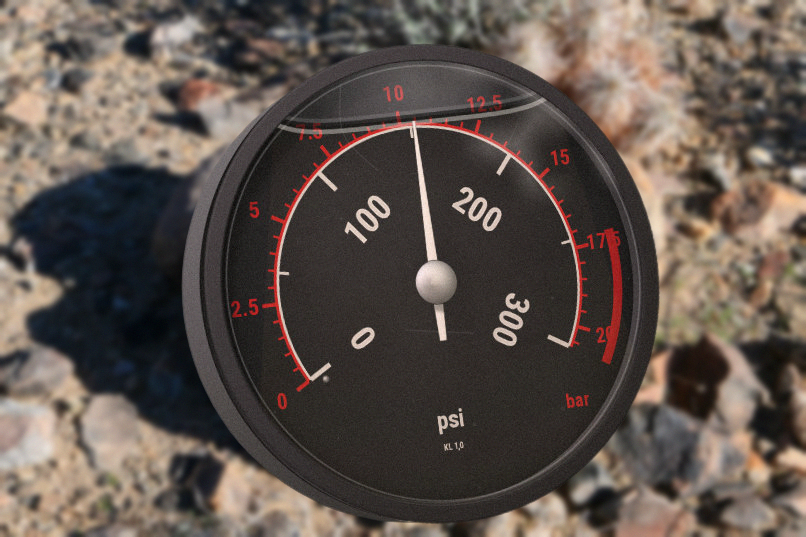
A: 150 psi
